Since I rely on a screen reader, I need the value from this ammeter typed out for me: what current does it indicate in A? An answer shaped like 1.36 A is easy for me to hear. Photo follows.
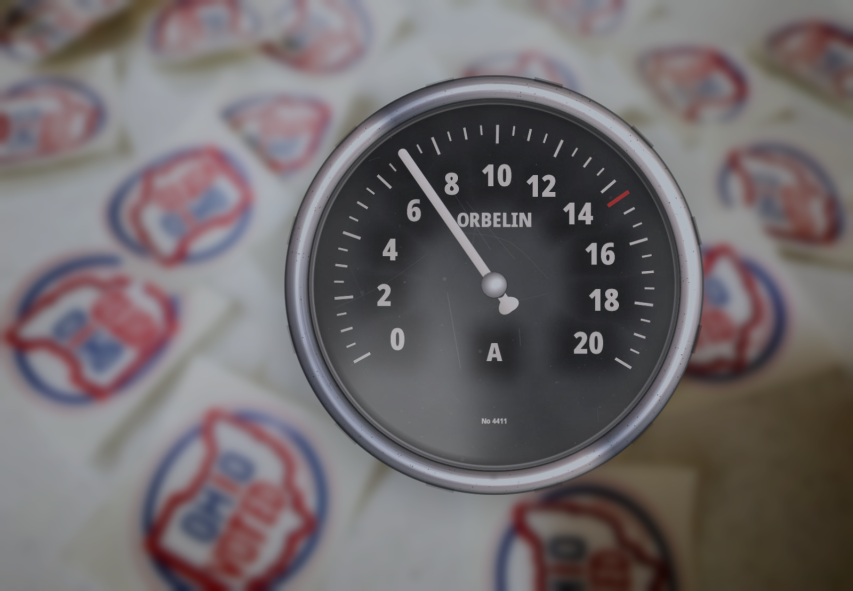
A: 7 A
